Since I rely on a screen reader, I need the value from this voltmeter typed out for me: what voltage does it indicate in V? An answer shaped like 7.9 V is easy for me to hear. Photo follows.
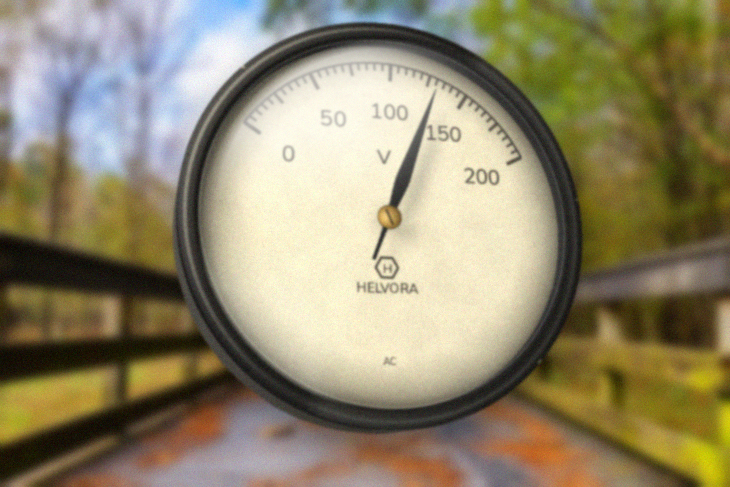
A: 130 V
